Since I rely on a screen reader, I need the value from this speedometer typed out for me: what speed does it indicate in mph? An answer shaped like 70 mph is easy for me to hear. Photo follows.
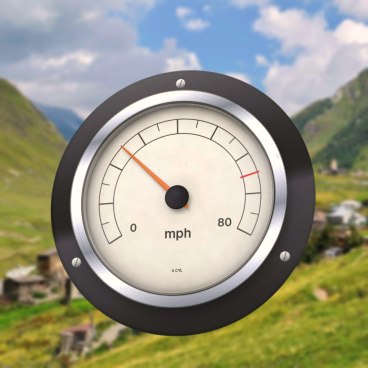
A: 25 mph
